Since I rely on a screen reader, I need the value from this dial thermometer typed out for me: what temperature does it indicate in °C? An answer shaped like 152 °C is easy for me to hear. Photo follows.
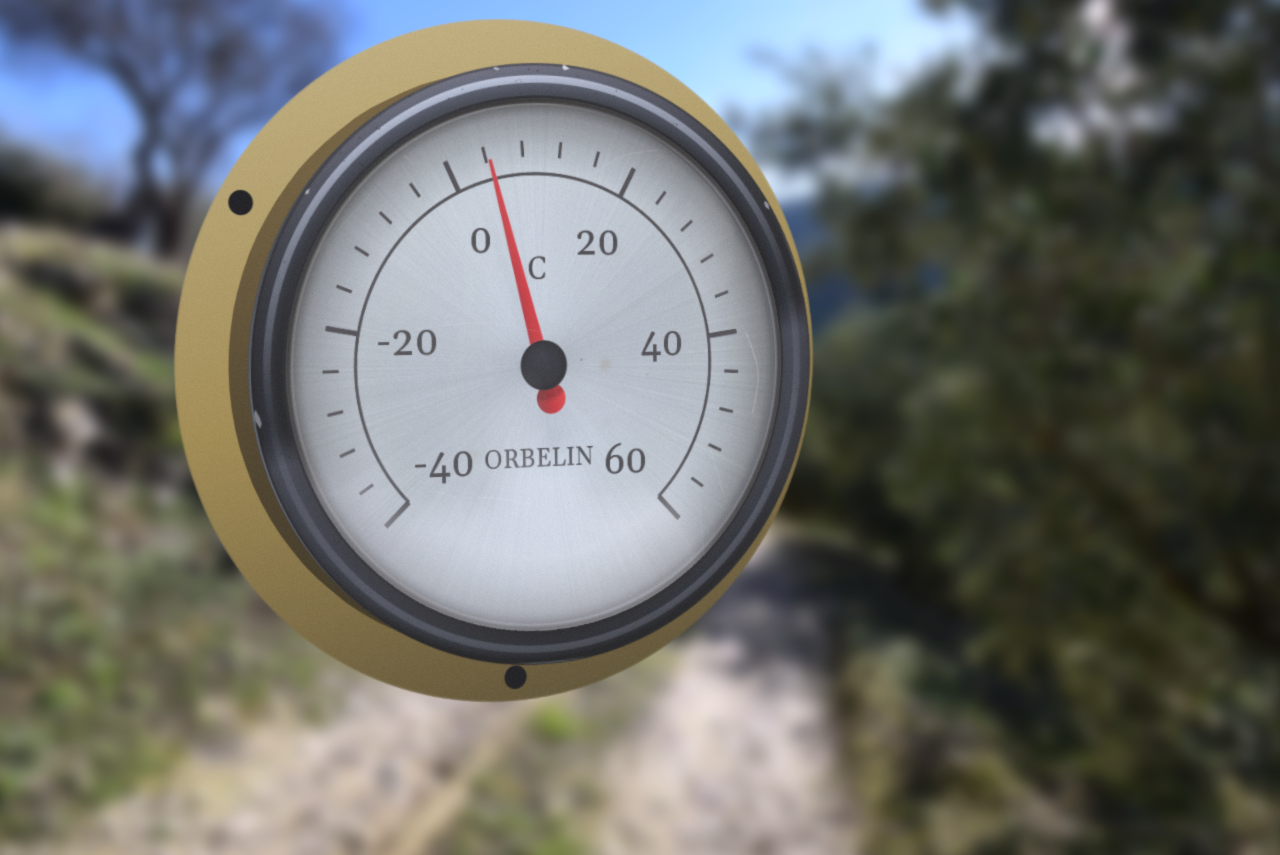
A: 4 °C
